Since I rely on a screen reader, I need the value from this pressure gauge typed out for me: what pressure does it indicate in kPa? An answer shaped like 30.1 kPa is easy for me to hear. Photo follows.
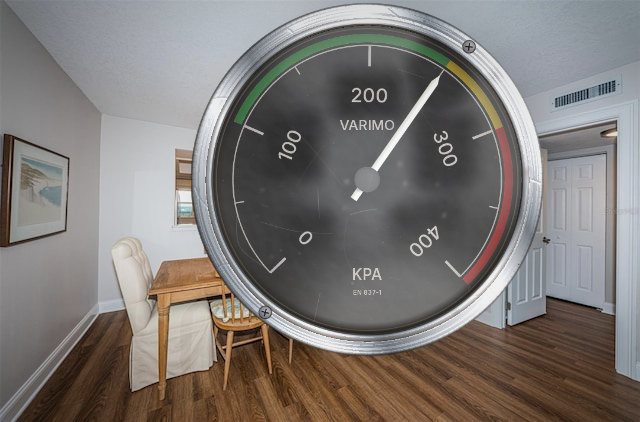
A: 250 kPa
